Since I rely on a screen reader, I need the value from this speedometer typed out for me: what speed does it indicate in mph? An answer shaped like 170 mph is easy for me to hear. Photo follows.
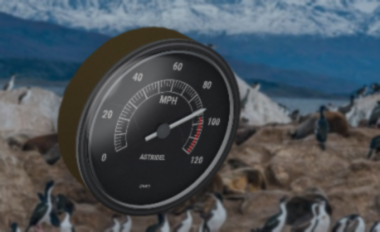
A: 90 mph
